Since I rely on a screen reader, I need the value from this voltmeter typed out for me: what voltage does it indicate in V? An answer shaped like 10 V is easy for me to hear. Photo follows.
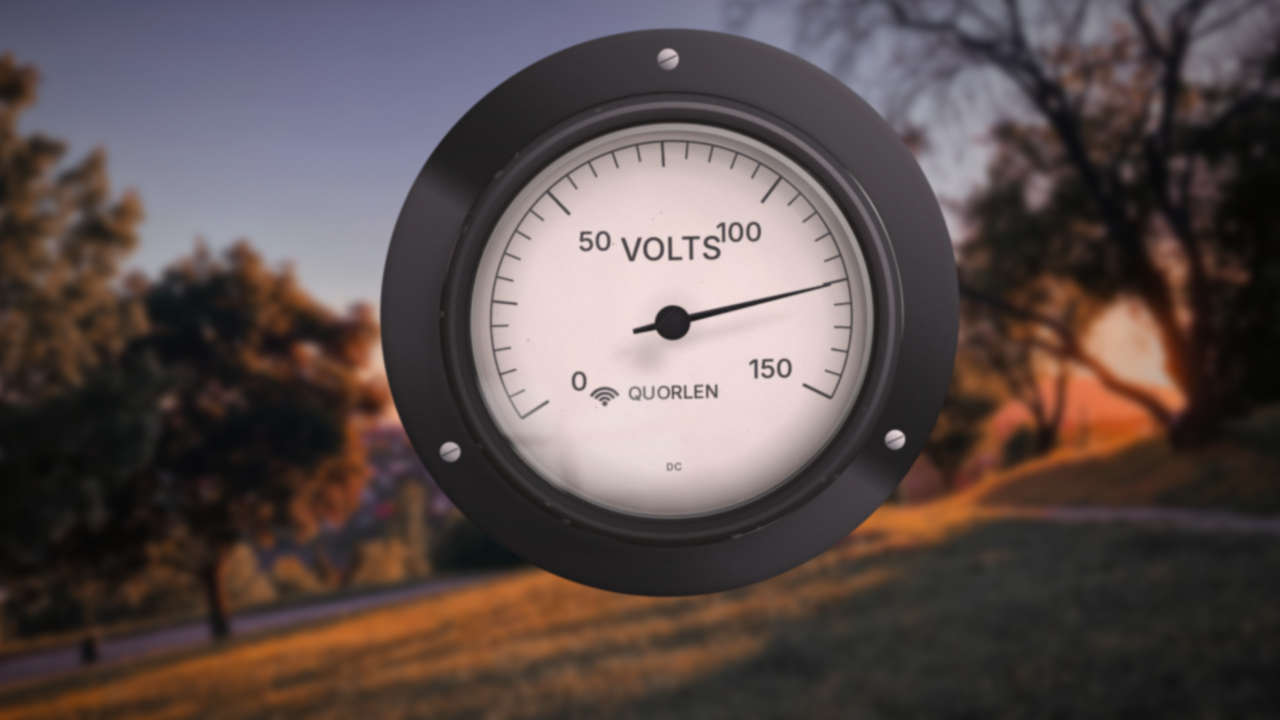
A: 125 V
